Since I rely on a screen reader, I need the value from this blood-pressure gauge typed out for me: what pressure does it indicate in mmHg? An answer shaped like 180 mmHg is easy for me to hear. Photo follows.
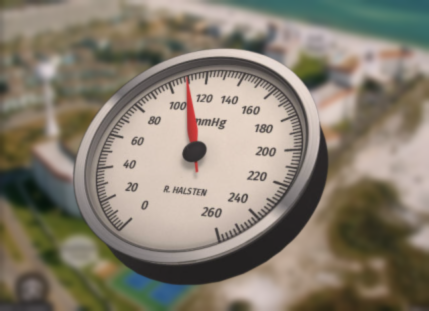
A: 110 mmHg
